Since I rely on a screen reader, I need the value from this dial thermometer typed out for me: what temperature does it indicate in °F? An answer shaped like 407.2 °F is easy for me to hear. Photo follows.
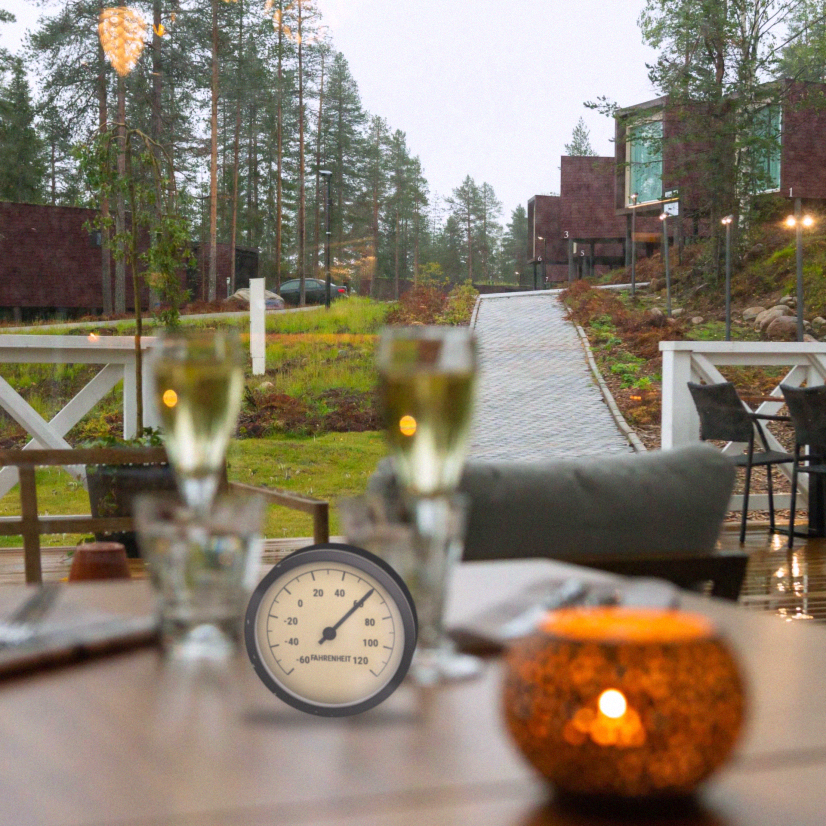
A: 60 °F
